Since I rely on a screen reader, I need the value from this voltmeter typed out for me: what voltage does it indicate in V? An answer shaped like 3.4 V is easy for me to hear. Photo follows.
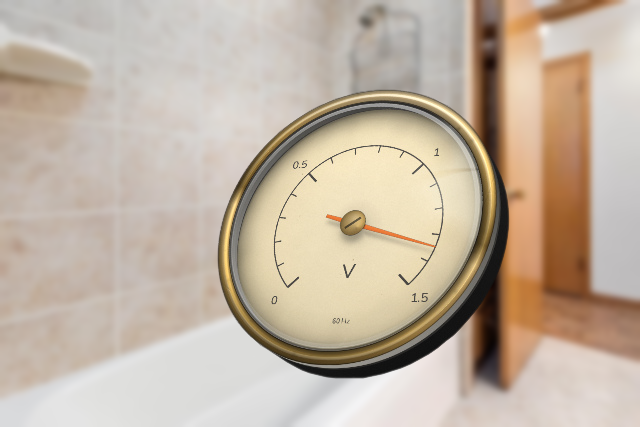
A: 1.35 V
